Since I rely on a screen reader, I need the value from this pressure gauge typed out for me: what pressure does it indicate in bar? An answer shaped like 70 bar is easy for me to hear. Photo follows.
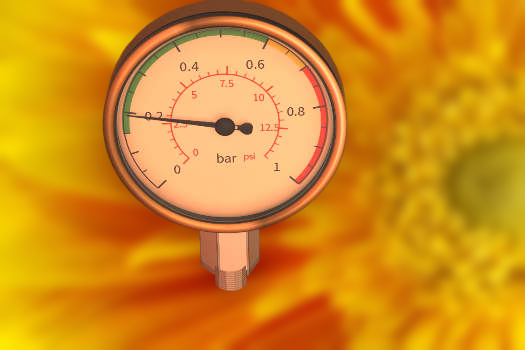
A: 0.2 bar
